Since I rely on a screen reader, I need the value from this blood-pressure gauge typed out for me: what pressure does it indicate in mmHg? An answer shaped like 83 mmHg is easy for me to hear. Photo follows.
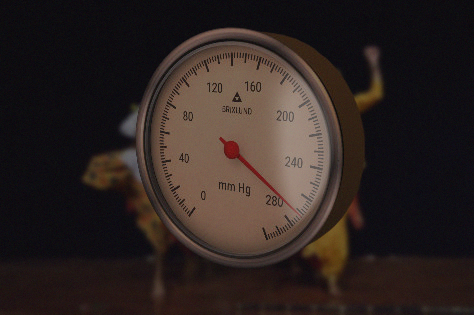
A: 270 mmHg
